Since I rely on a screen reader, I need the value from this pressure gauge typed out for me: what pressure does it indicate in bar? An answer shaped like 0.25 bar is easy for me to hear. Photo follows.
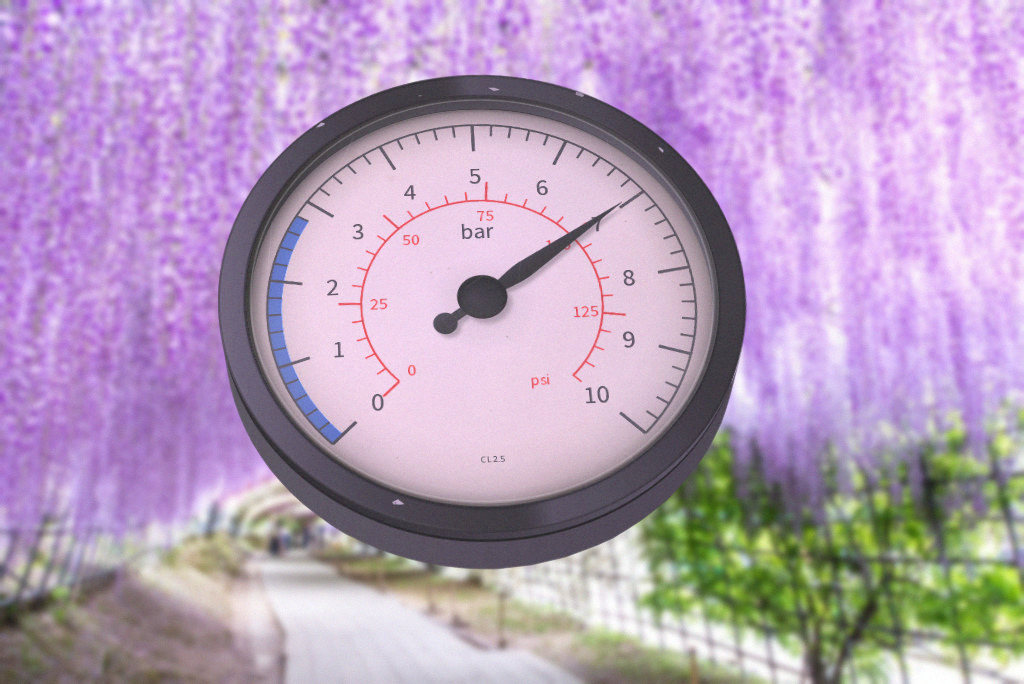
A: 7 bar
